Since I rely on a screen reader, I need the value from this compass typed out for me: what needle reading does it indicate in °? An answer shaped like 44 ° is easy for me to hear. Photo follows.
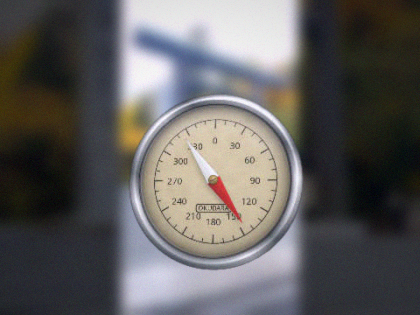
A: 145 °
